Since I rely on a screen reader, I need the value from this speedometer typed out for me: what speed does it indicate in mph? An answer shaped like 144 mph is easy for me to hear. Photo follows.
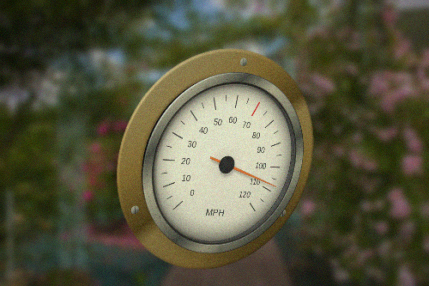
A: 107.5 mph
